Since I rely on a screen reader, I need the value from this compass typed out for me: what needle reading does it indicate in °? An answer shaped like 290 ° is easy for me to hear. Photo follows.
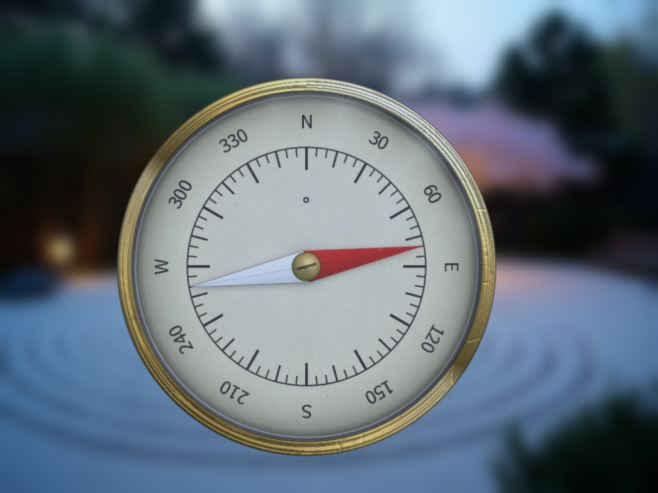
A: 80 °
